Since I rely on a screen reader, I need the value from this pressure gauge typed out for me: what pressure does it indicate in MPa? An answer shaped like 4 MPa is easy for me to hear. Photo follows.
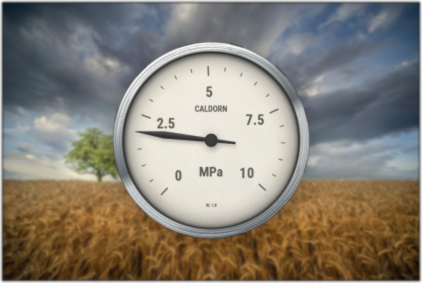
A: 2 MPa
